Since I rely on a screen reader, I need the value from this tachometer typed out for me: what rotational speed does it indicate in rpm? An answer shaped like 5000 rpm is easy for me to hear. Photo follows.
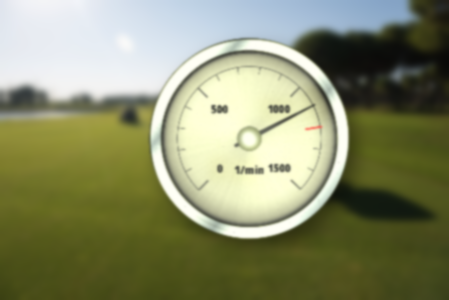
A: 1100 rpm
